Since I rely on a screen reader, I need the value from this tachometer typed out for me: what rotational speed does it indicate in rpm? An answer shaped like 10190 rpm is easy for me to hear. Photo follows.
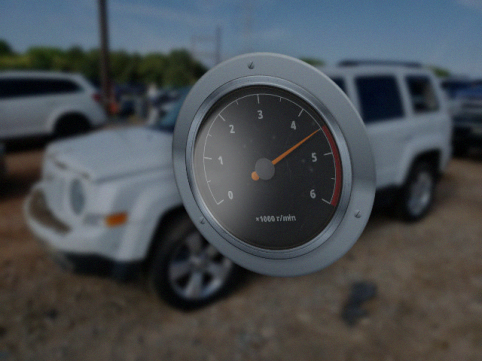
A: 4500 rpm
